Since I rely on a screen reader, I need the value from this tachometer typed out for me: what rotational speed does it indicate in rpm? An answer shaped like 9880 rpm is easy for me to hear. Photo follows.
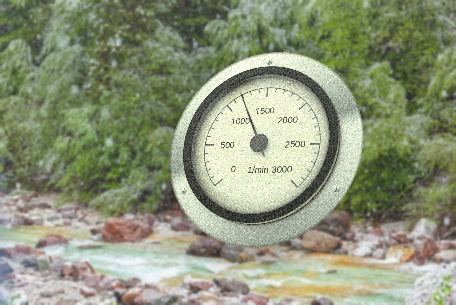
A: 1200 rpm
